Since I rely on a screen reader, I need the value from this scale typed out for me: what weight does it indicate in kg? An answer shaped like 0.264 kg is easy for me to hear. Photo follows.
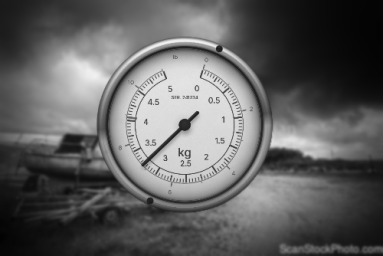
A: 3.25 kg
